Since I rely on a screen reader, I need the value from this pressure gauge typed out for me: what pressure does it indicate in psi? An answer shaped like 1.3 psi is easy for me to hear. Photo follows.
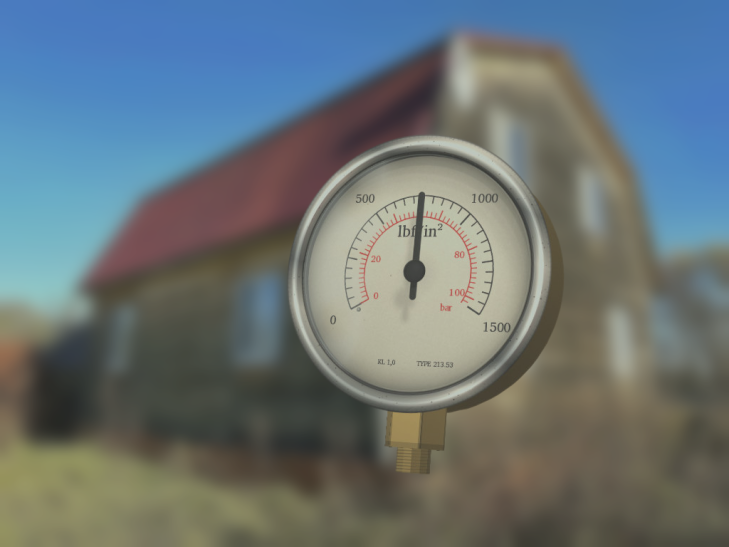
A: 750 psi
